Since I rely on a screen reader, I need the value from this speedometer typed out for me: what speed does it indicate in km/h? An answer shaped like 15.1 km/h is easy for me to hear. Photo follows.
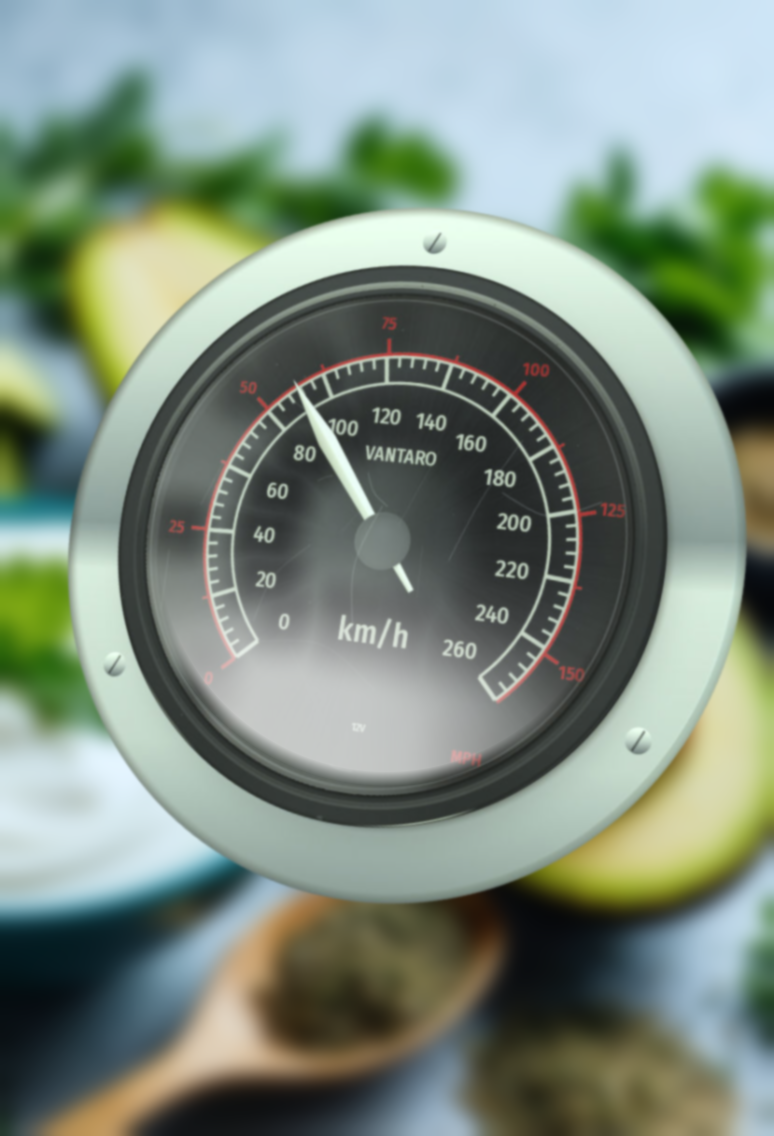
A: 92 km/h
